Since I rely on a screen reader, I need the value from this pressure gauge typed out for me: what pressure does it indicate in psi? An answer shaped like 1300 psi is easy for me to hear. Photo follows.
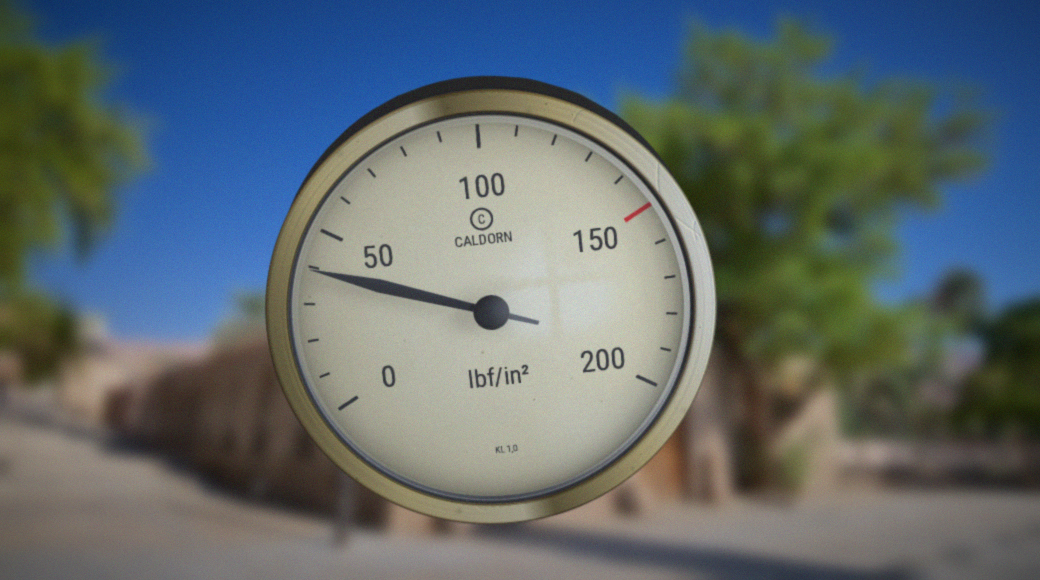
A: 40 psi
